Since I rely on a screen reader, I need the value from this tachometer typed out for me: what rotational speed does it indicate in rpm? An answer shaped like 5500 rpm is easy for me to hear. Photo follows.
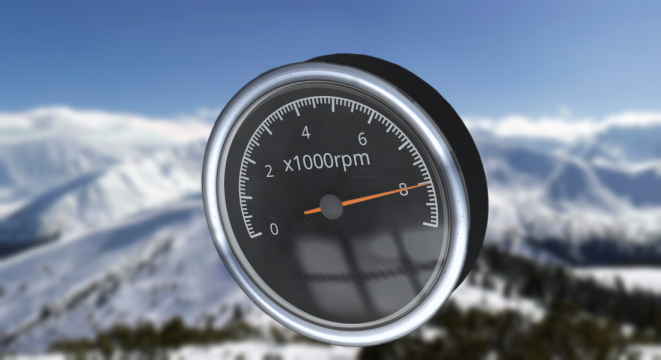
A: 8000 rpm
